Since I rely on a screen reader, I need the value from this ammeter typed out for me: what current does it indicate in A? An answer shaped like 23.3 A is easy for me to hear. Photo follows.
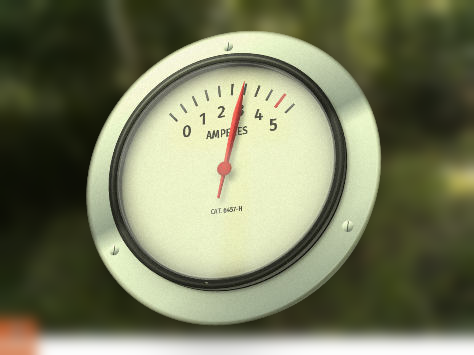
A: 3 A
